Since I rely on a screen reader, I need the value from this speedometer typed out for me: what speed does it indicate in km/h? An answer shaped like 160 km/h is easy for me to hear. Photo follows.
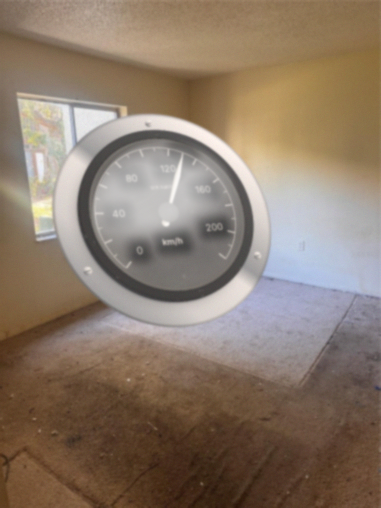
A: 130 km/h
